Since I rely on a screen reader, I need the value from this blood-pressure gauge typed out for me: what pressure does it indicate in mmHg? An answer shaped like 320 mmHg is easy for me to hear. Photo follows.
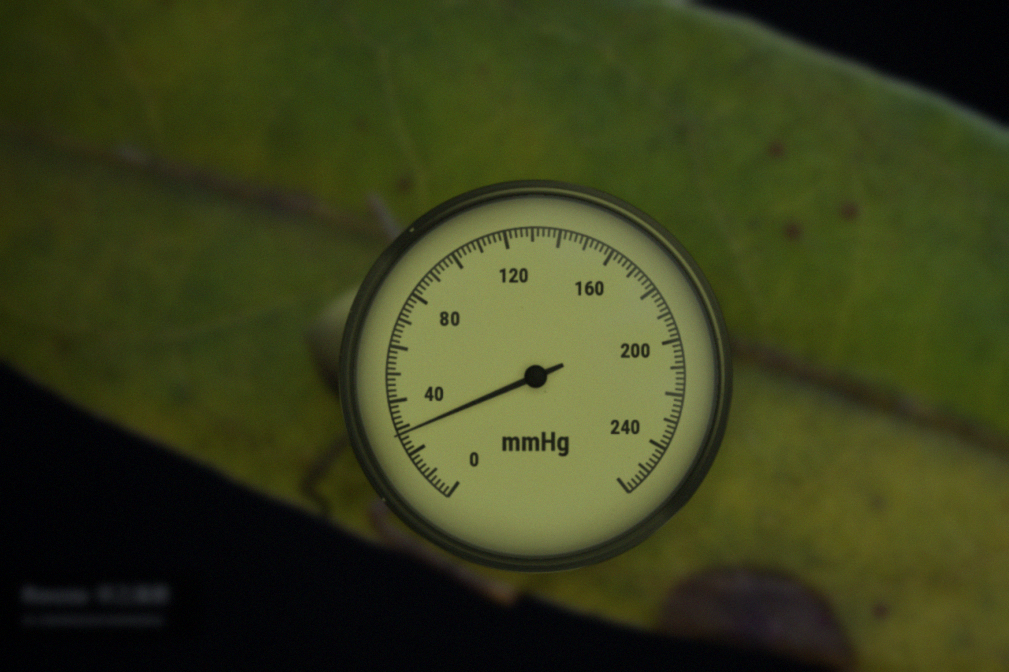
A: 28 mmHg
